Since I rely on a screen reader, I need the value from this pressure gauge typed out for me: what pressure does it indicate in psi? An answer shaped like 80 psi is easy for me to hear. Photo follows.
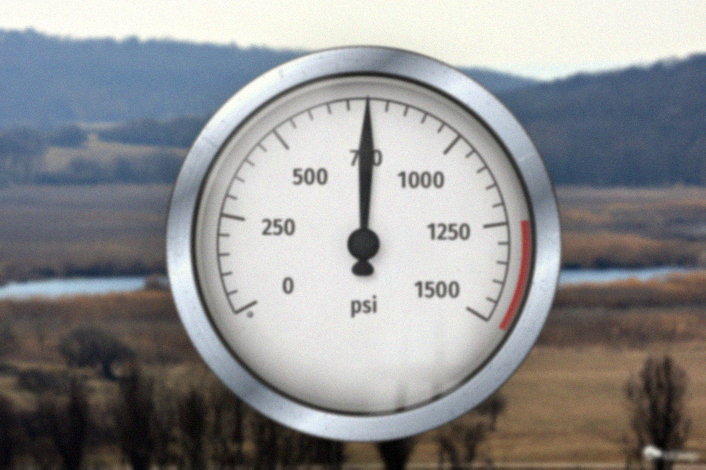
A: 750 psi
